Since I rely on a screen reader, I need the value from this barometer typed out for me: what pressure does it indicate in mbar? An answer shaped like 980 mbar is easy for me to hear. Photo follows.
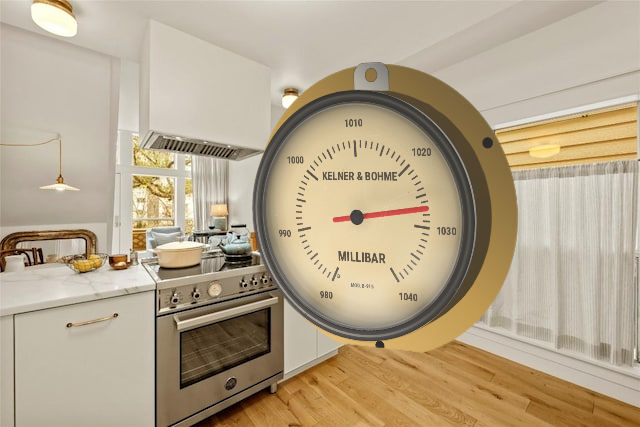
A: 1027 mbar
